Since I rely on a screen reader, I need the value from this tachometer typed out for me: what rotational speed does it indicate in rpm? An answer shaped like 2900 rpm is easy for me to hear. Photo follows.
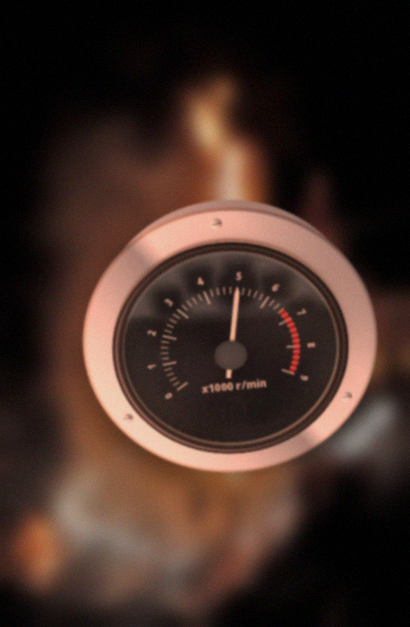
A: 5000 rpm
